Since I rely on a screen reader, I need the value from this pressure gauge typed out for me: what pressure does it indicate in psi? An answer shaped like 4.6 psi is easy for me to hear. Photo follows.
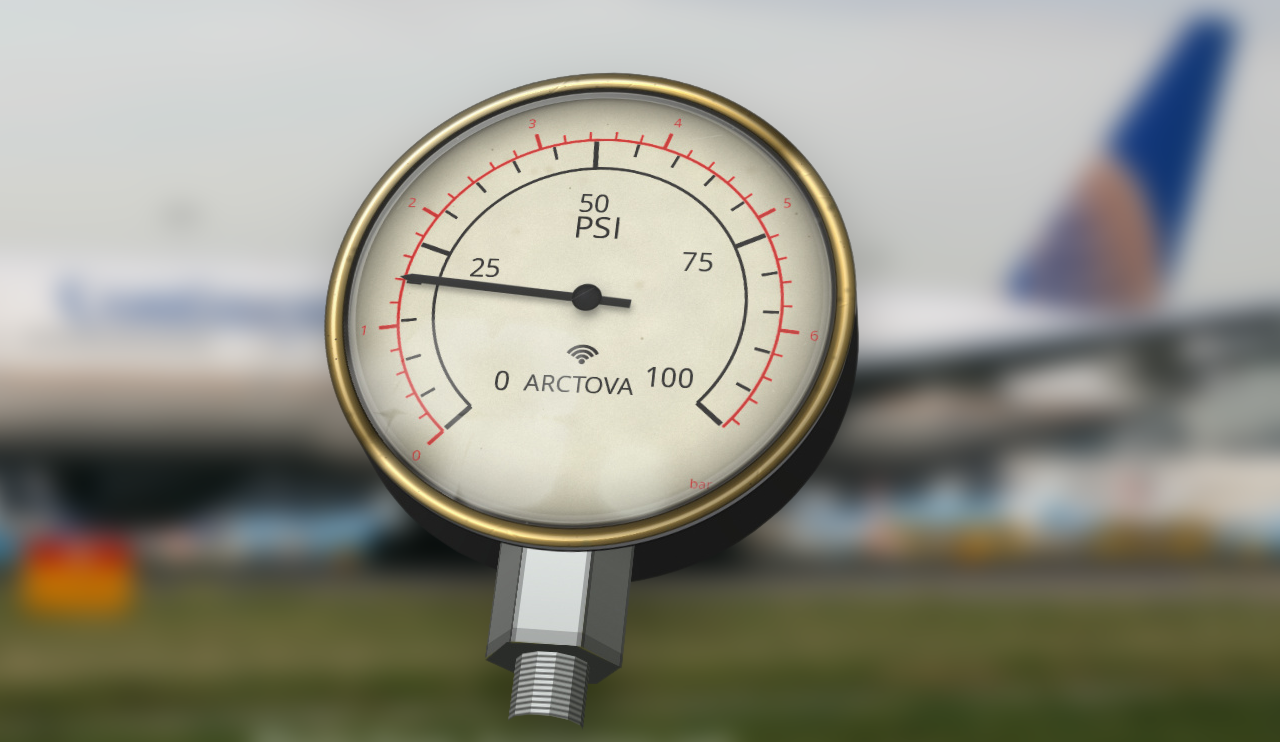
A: 20 psi
